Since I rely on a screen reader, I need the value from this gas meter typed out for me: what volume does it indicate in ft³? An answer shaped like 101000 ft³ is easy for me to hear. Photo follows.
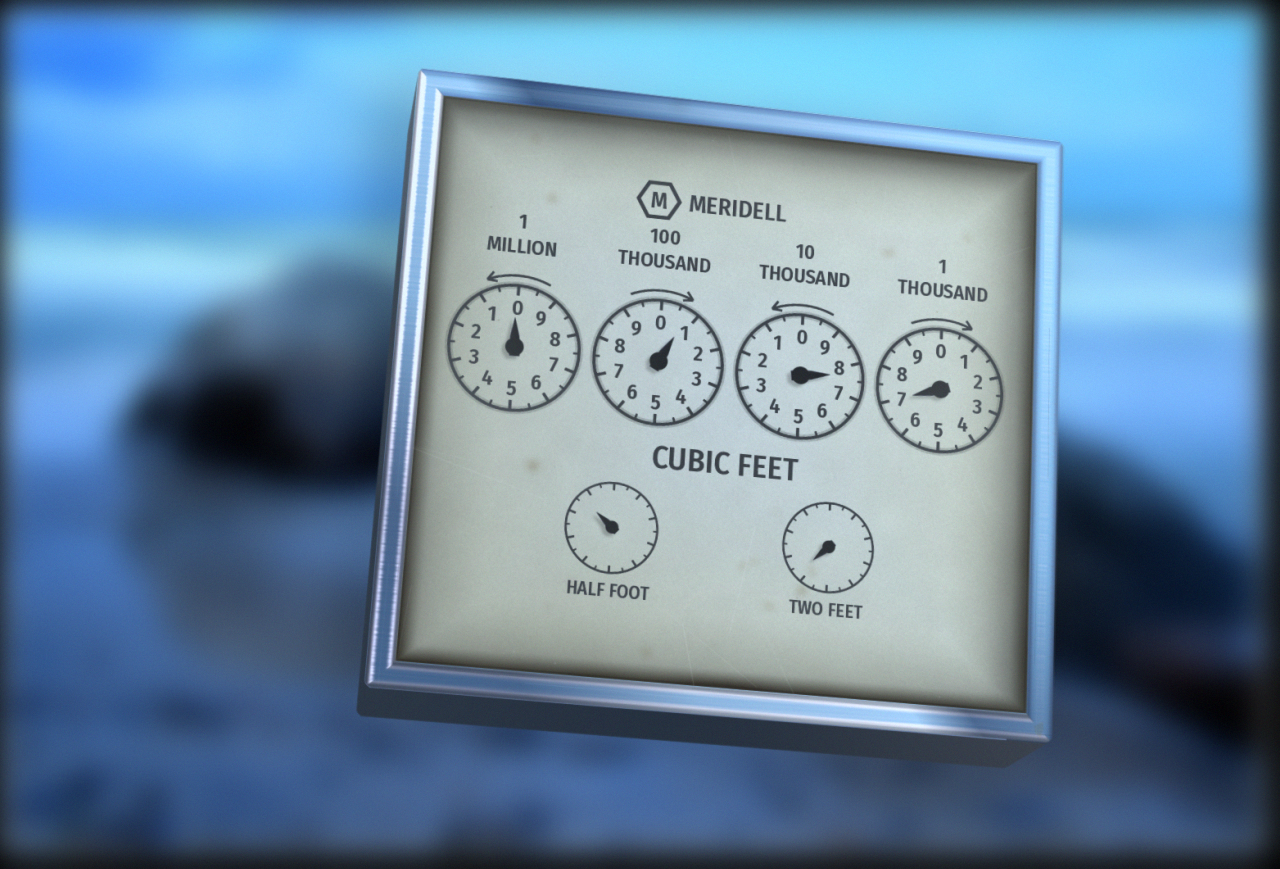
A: 7700 ft³
